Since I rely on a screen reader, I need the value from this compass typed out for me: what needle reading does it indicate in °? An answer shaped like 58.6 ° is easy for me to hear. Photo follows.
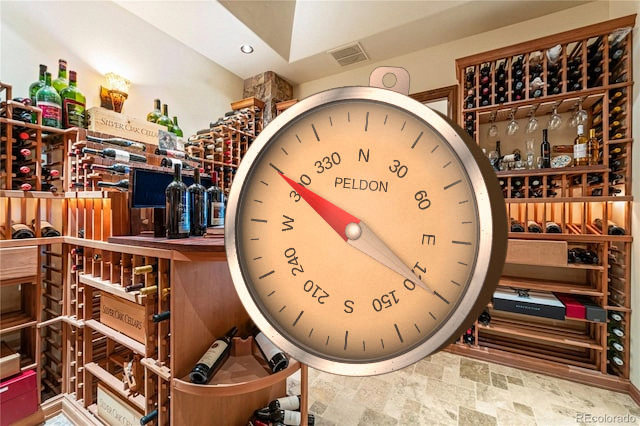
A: 300 °
